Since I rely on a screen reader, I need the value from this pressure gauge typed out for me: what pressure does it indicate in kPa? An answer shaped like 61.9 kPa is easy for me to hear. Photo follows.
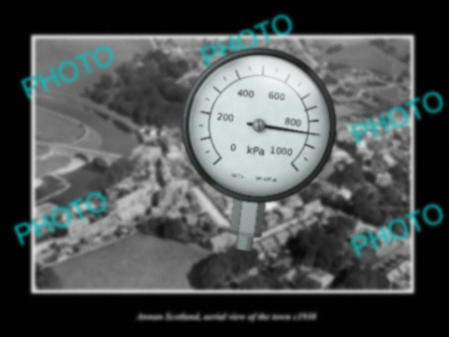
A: 850 kPa
